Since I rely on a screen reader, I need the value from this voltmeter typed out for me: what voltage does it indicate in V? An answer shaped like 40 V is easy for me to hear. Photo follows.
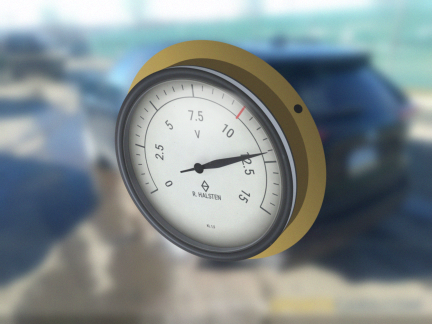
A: 12 V
